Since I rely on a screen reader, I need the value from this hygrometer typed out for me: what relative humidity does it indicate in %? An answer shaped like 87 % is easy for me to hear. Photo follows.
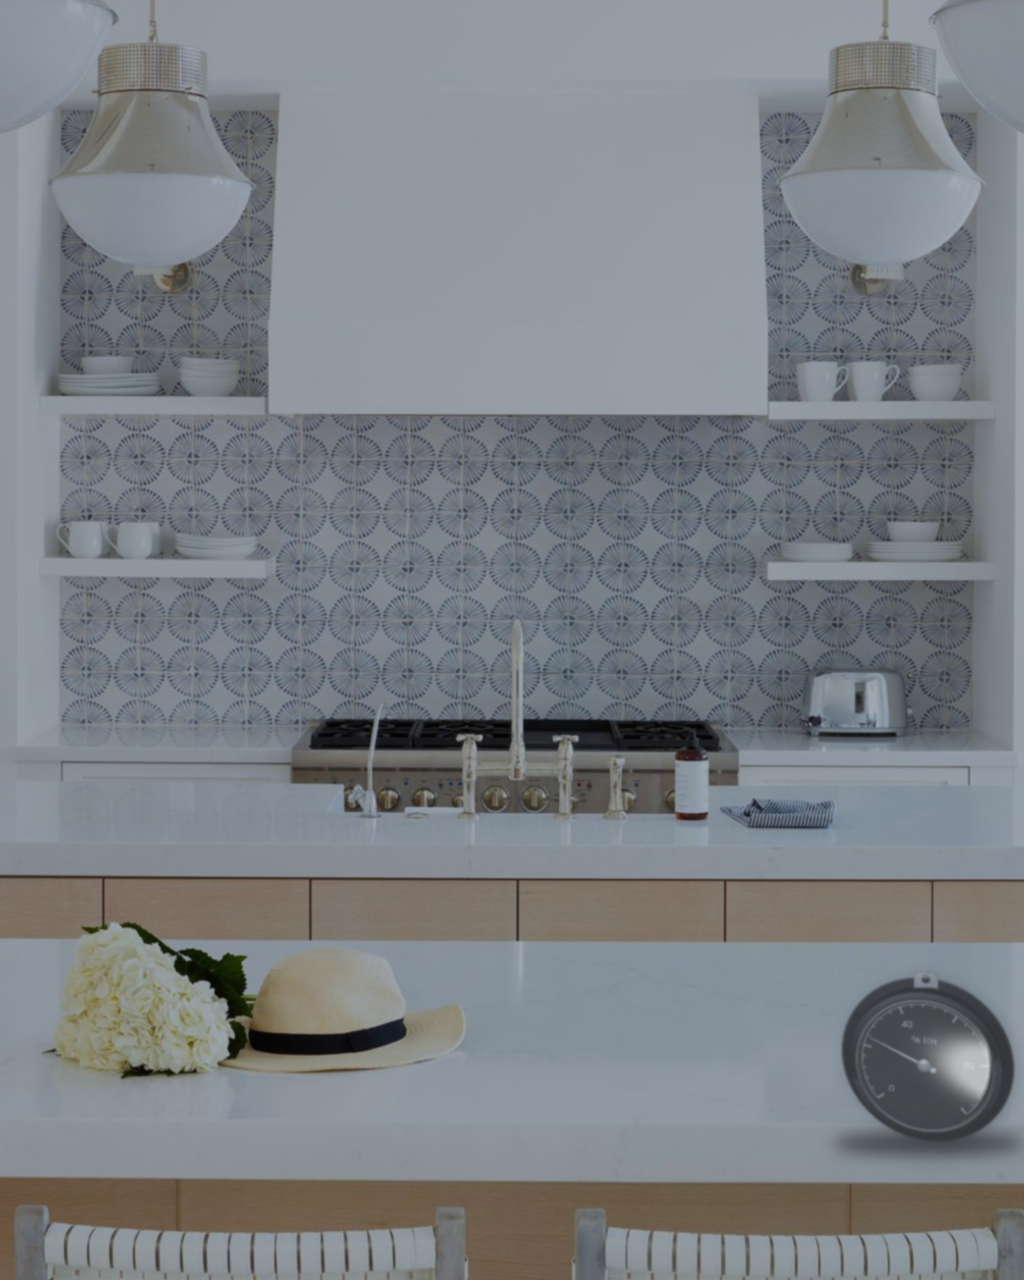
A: 24 %
